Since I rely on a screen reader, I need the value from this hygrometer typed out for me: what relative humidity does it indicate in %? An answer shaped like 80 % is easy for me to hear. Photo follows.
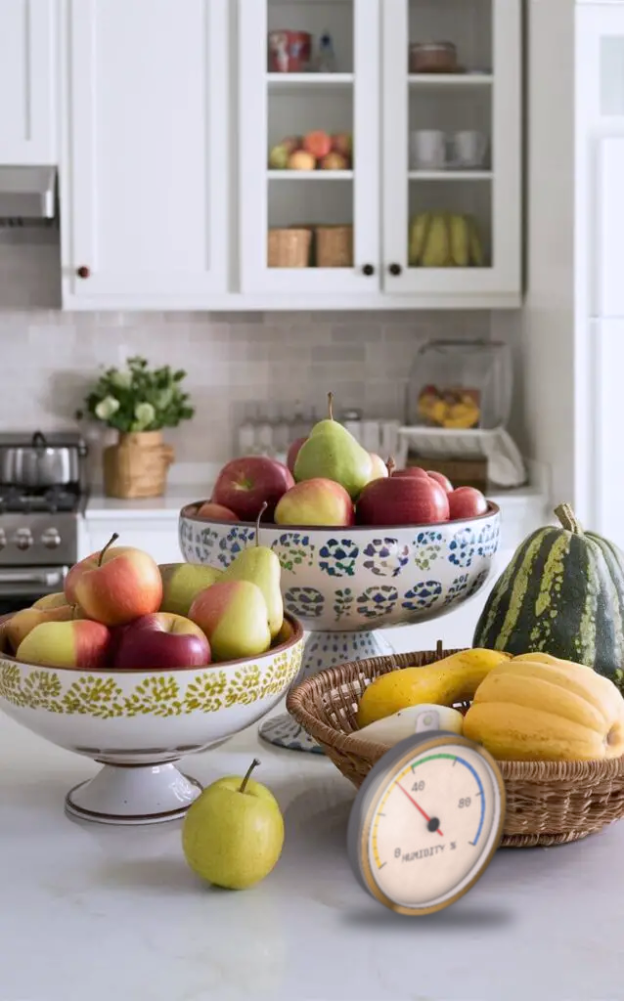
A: 32 %
